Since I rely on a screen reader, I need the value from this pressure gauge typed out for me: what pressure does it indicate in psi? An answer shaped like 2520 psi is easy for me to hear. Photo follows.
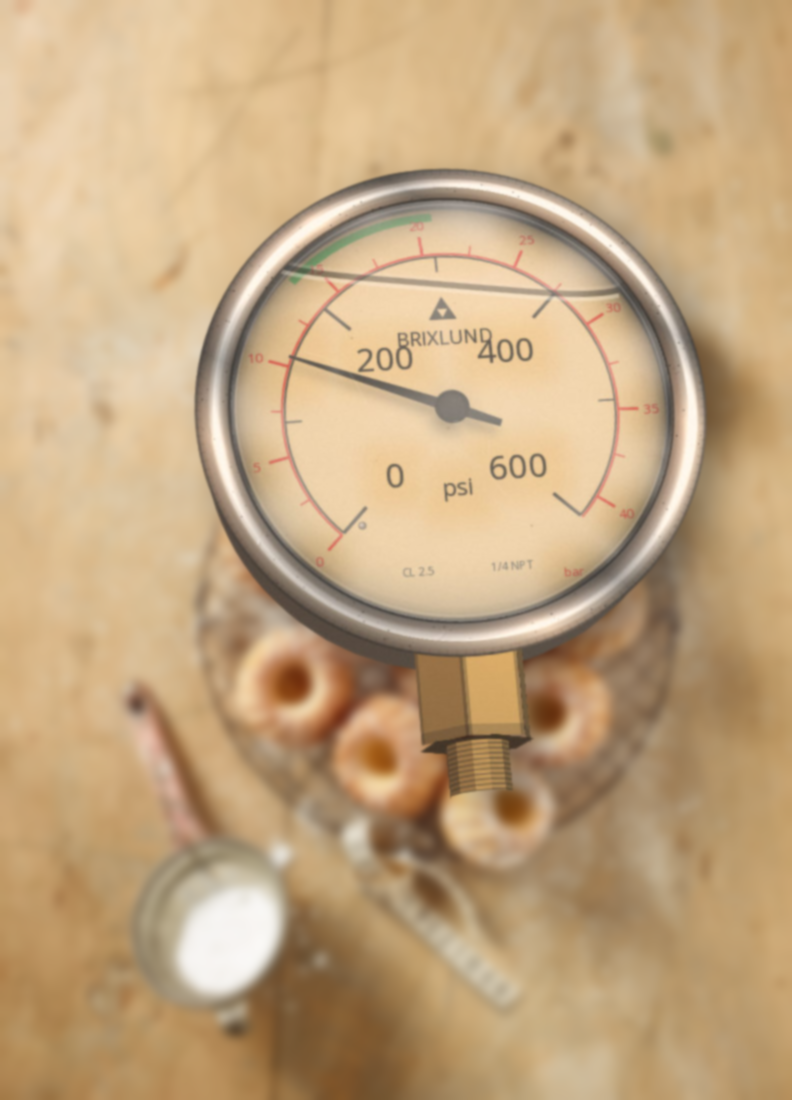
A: 150 psi
